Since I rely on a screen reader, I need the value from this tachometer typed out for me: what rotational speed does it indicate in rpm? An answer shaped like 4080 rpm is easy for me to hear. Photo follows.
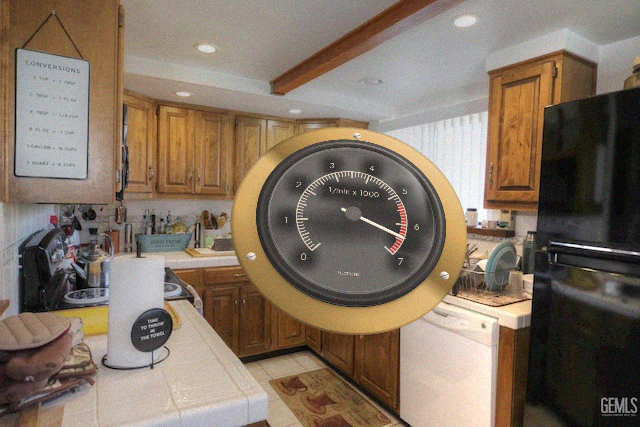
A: 6500 rpm
